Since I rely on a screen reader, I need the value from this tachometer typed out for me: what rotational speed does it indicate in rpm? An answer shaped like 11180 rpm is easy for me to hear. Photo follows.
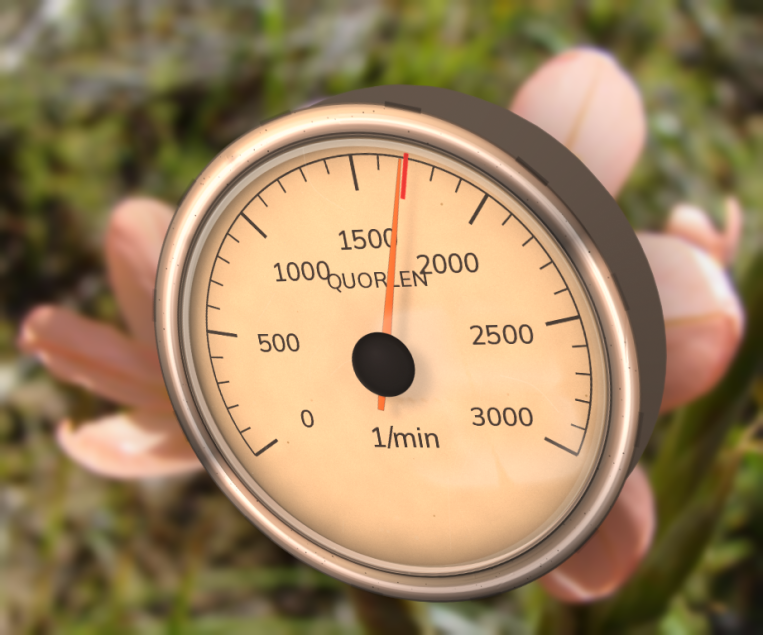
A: 1700 rpm
